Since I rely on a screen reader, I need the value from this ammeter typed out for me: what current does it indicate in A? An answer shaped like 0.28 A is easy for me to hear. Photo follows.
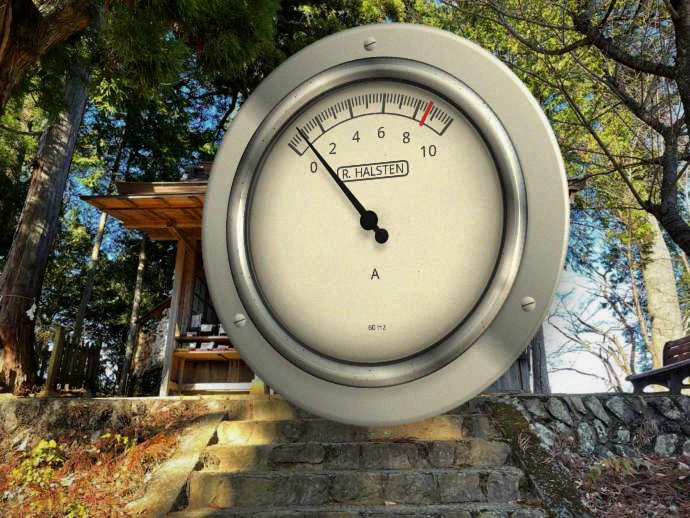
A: 1 A
